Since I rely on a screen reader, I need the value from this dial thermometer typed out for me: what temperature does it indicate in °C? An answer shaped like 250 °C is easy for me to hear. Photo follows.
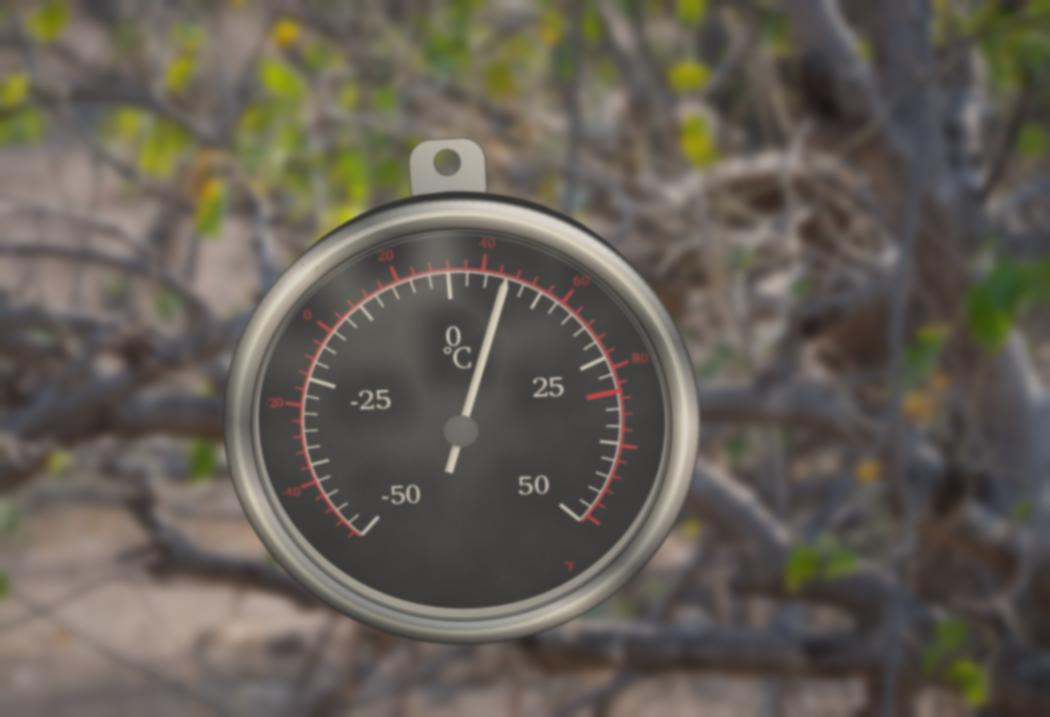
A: 7.5 °C
